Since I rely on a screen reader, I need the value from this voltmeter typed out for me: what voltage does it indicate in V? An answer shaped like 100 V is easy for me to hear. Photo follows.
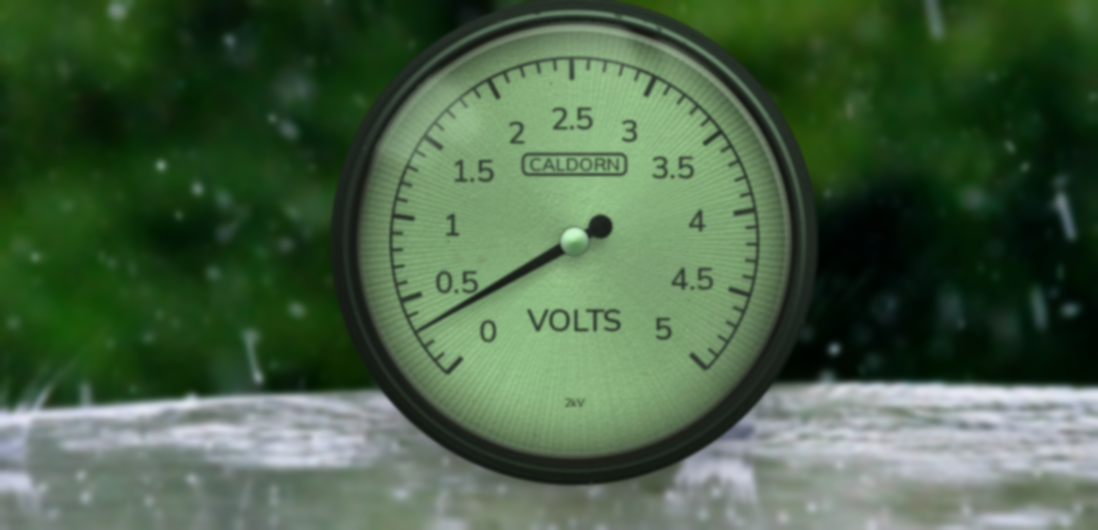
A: 0.3 V
